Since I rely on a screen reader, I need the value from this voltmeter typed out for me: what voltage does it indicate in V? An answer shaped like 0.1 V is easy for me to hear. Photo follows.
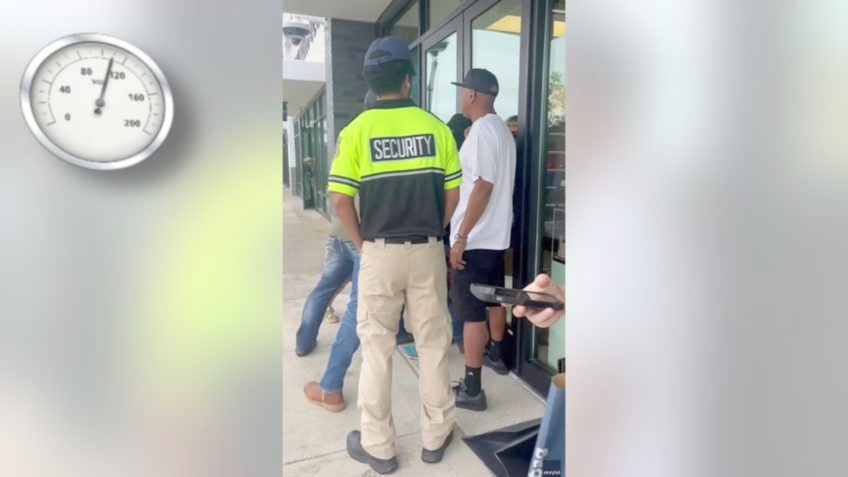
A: 110 V
